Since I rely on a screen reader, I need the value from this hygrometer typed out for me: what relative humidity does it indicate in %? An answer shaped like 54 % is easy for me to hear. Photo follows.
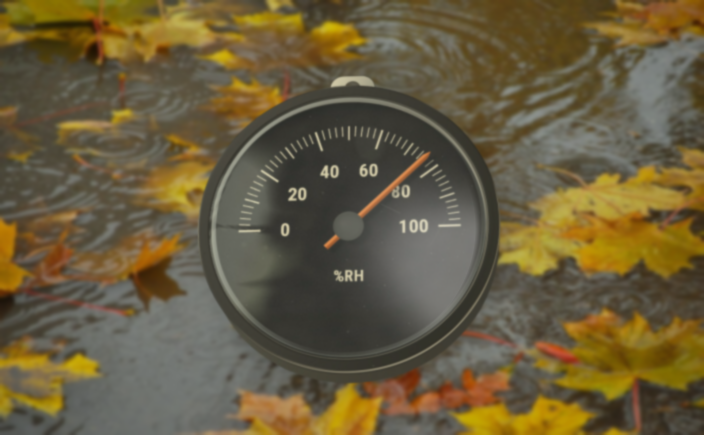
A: 76 %
